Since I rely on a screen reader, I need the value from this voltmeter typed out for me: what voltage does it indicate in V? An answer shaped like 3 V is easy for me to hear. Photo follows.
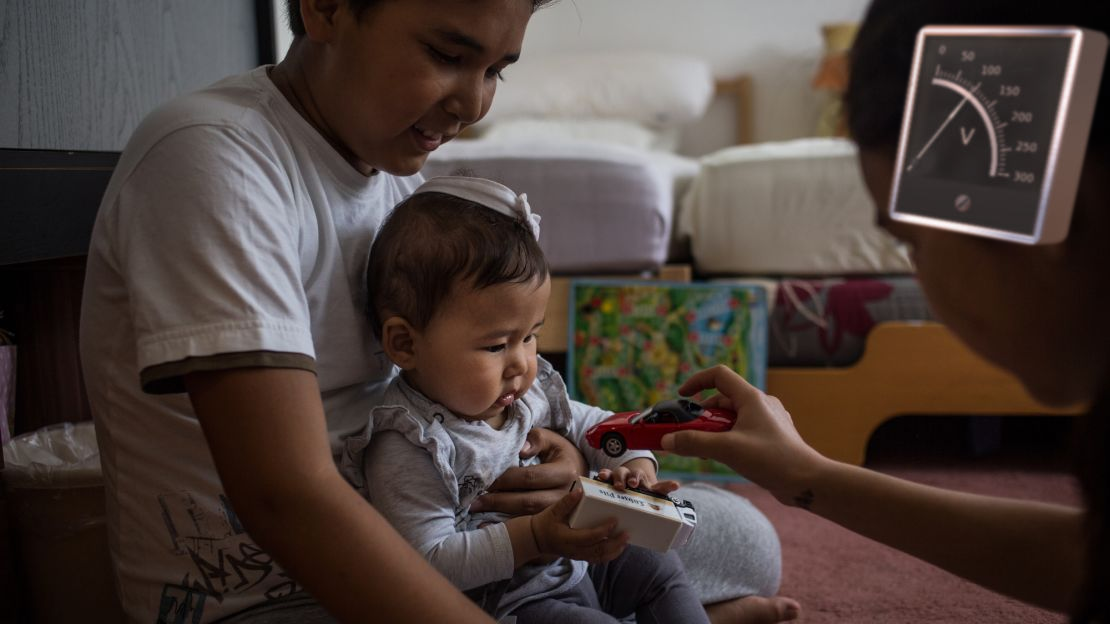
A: 100 V
